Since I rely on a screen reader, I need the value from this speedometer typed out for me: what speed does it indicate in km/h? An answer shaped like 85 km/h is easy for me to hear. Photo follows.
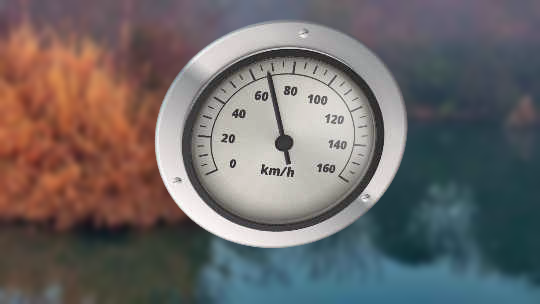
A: 67.5 km/h
